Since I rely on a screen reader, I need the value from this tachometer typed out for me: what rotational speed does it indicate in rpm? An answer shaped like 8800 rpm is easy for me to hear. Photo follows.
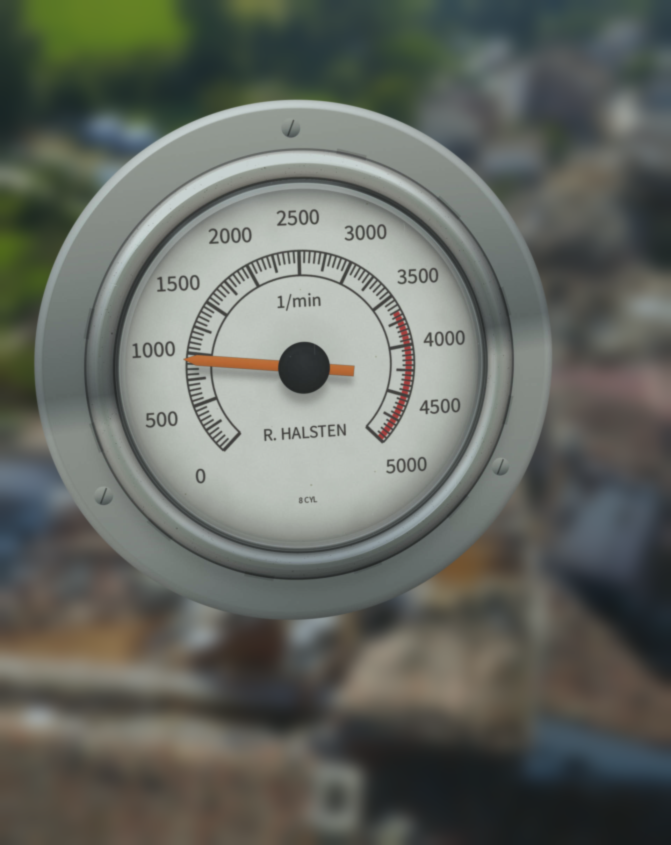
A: 950 rpm
